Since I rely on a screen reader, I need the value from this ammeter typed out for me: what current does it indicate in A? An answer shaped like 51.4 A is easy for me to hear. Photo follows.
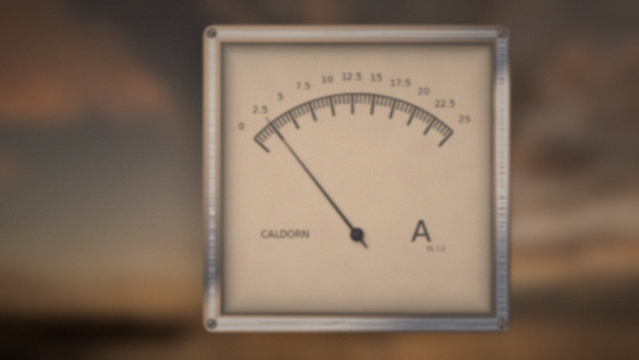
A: 2.5 A
